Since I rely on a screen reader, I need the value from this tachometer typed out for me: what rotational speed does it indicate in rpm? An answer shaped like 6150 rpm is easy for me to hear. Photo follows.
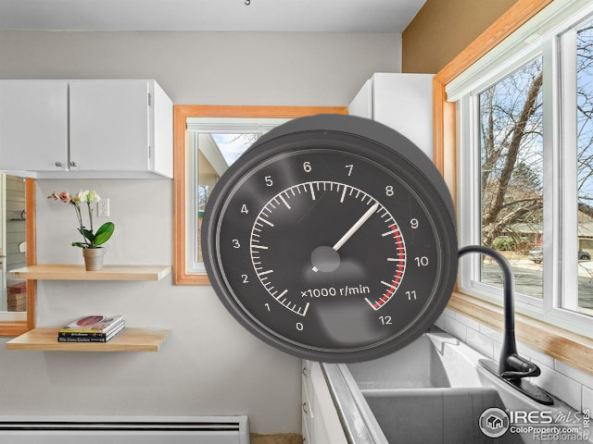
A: 8000 rpm
